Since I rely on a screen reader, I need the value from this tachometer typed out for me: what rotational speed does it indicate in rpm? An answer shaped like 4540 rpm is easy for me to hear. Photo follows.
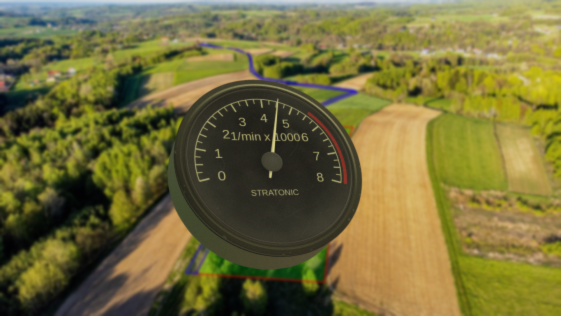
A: 4500 rpm
